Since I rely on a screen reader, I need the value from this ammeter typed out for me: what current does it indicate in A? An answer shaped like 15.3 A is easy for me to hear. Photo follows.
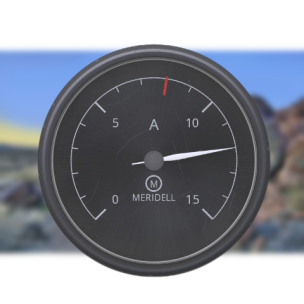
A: 12 A
